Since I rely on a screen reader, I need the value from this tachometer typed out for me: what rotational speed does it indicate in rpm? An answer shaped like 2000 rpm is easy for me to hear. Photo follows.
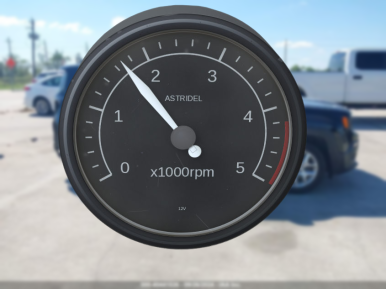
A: 1700 rpm
